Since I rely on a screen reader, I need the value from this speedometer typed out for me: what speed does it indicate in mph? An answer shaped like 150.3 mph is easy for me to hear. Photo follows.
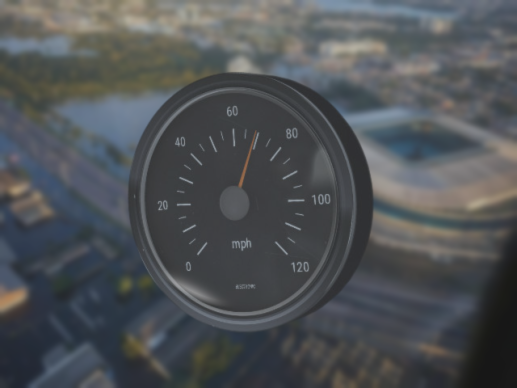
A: 70 mph
